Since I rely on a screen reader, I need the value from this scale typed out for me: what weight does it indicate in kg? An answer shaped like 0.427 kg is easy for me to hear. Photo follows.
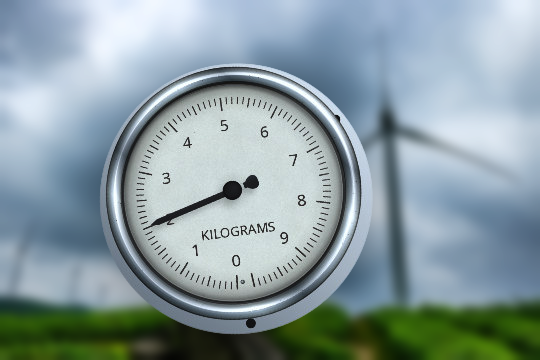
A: 2 kg
